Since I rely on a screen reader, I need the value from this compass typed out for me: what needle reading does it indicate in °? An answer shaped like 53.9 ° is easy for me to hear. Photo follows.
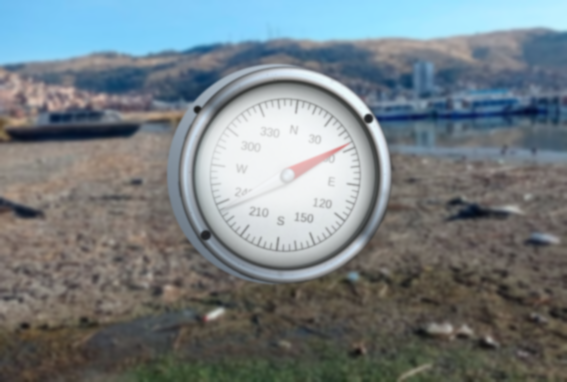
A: 55 °
